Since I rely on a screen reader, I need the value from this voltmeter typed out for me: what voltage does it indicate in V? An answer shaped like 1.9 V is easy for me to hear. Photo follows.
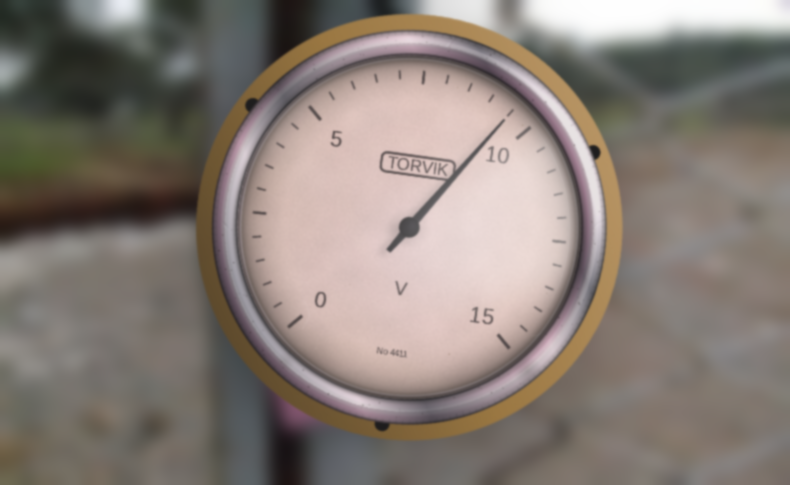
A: 9.5 V
